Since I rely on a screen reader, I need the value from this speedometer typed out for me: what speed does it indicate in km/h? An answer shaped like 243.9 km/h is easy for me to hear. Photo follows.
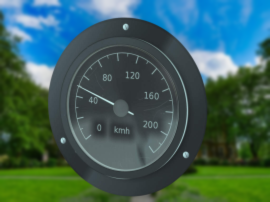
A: 50 km/h
